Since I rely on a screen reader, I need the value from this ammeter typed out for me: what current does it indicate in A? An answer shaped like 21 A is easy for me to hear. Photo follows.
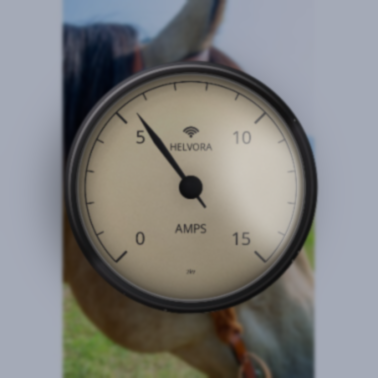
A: 5.5 A
